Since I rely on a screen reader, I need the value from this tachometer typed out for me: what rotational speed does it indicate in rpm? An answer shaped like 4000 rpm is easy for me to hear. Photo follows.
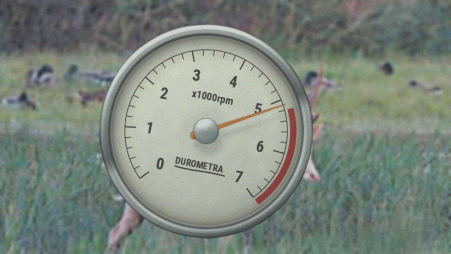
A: 5100 rpm
